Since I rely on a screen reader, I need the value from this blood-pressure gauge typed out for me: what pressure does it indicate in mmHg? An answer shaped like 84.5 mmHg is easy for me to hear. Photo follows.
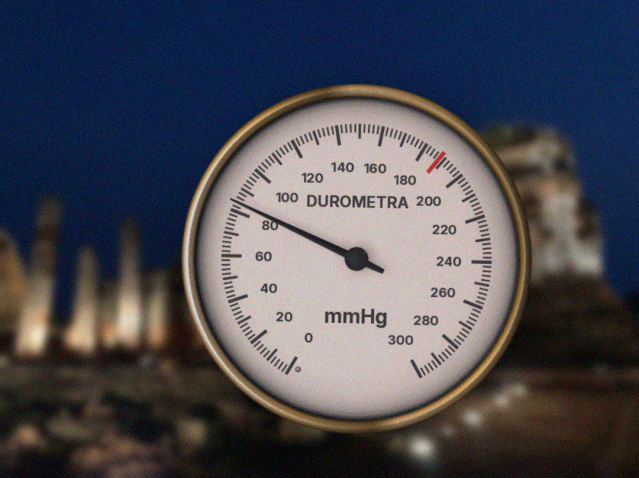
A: 84 mmHg
